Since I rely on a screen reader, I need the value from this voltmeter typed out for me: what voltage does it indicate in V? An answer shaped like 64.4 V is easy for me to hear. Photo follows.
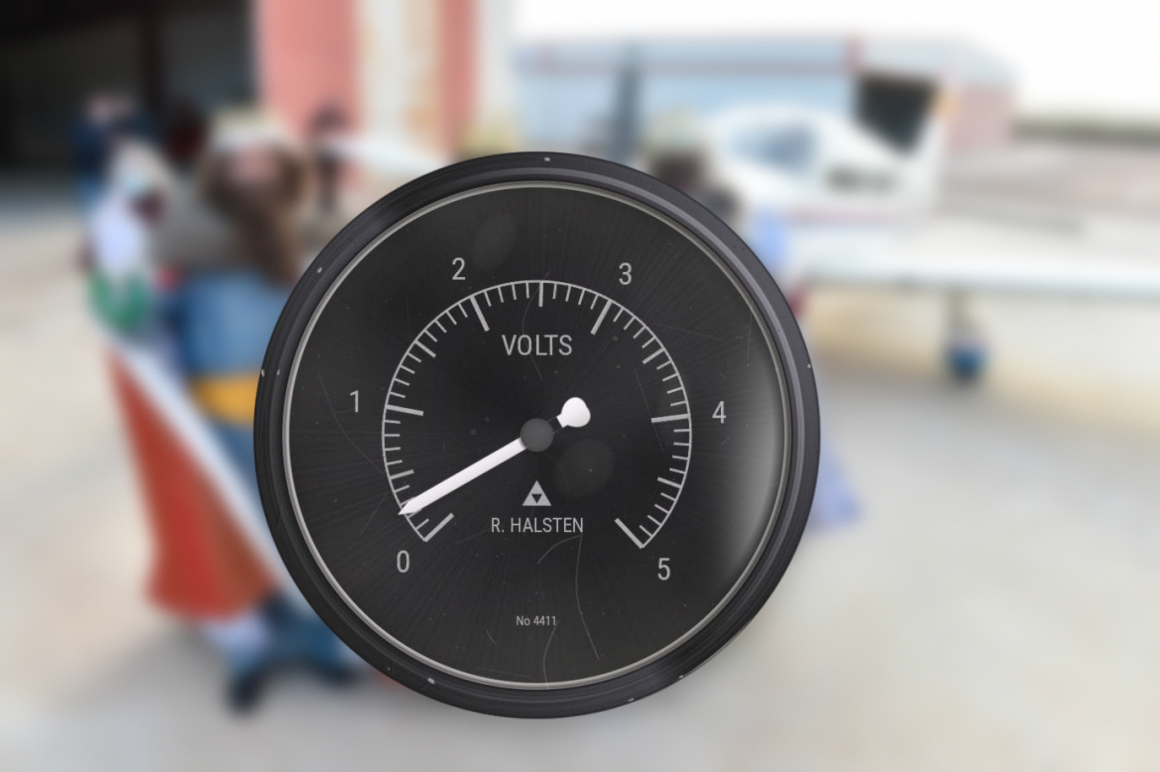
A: 0.25 V
